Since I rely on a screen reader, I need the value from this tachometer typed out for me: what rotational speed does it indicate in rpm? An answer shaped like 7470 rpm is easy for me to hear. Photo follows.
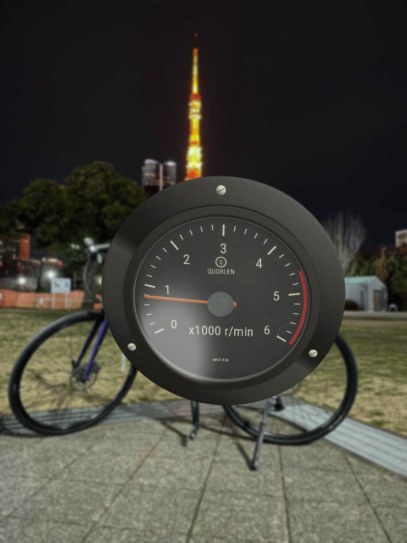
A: 800 rpm
